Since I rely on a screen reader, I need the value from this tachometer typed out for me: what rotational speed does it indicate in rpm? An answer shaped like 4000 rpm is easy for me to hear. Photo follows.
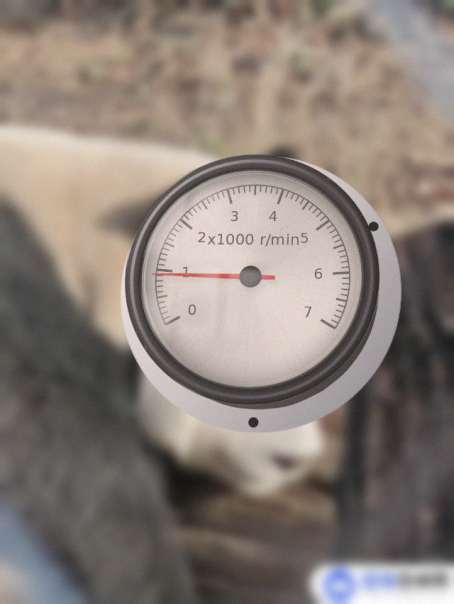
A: 900 rpm
